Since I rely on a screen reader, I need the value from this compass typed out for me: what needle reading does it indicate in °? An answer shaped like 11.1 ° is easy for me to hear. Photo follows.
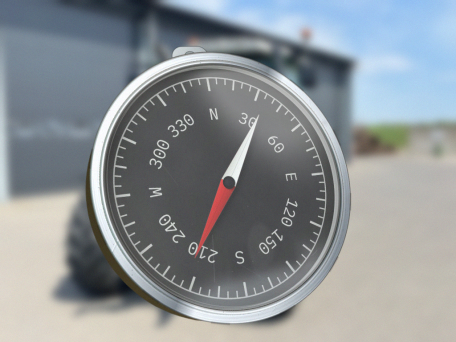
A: 215 °
